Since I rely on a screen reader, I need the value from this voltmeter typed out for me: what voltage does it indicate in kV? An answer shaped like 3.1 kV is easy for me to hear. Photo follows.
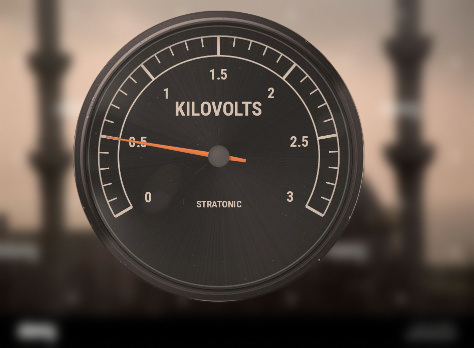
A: 0.5 kV
